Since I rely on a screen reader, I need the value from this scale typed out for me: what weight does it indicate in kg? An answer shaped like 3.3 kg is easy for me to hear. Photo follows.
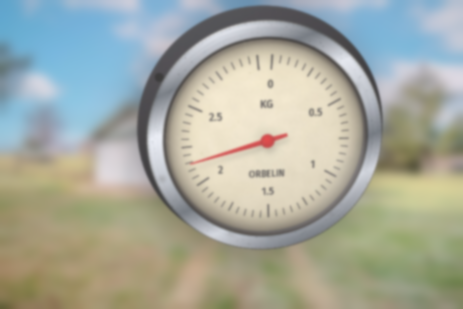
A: 2.15 kg
